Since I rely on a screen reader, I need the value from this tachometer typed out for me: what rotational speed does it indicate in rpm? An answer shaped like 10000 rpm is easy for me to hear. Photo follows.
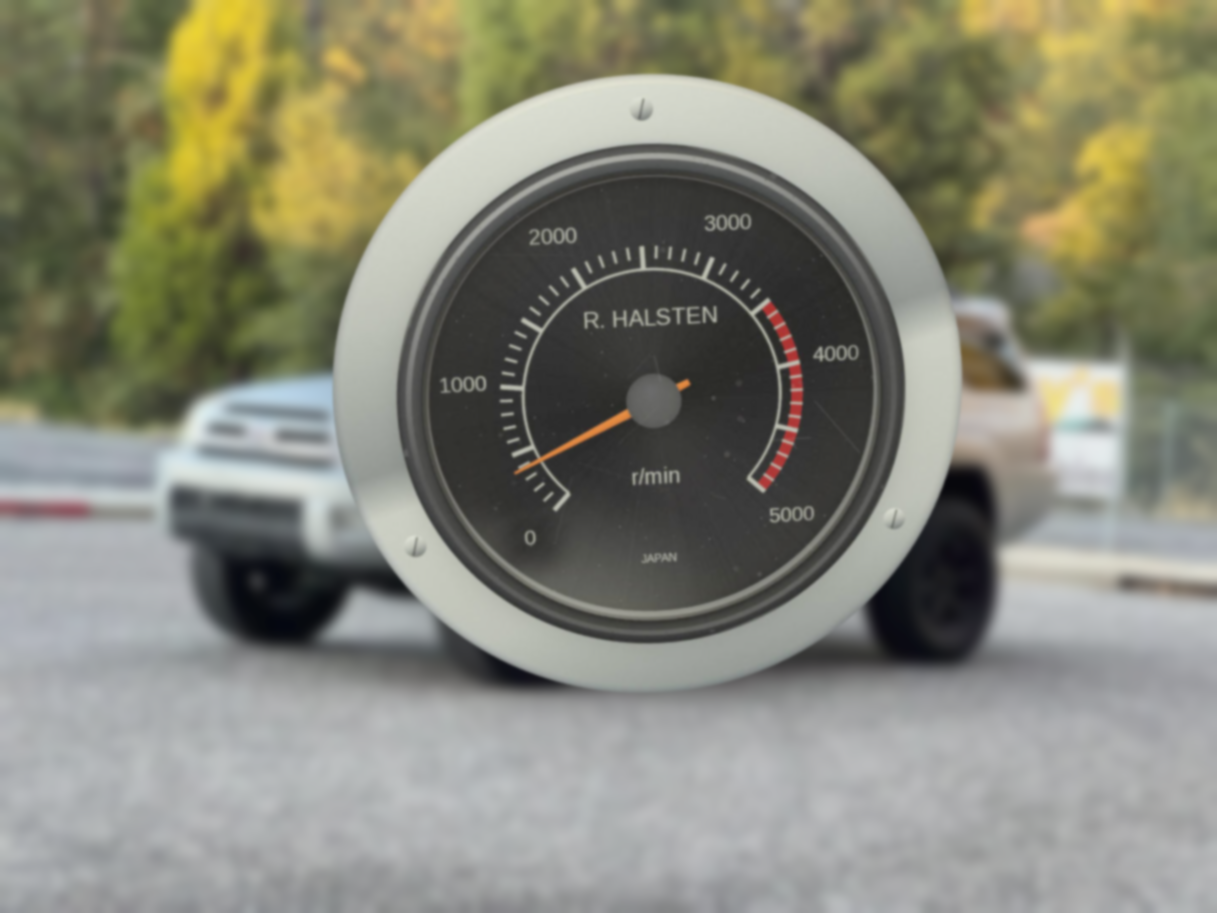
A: 400 rpm
